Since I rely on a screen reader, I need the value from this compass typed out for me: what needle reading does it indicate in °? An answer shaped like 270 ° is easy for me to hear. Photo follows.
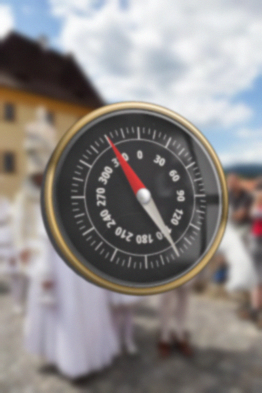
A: 330 °
